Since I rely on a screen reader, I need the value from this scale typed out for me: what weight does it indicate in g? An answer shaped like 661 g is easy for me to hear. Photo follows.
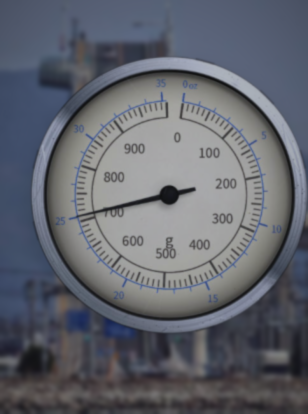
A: 710 g
